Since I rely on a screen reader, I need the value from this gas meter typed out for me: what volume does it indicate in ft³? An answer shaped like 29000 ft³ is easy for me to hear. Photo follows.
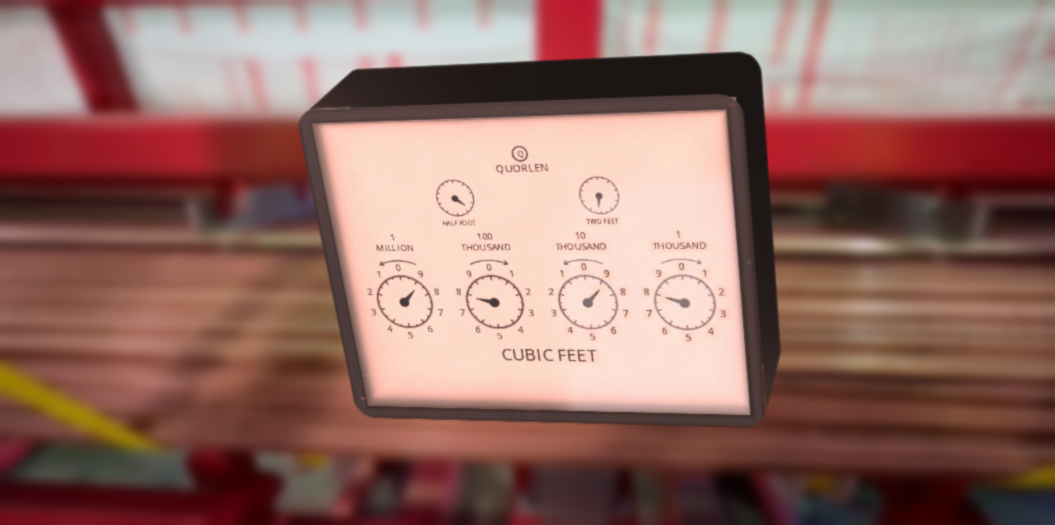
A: 878800 ft³
